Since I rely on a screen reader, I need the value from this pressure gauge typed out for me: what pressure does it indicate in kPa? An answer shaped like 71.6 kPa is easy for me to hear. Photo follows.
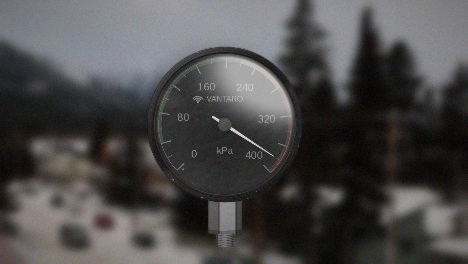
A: 380 kPa
